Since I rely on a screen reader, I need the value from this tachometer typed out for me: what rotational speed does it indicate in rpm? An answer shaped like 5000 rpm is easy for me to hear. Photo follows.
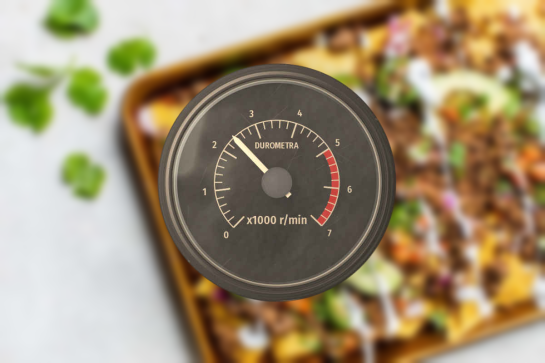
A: 2400 rpm
